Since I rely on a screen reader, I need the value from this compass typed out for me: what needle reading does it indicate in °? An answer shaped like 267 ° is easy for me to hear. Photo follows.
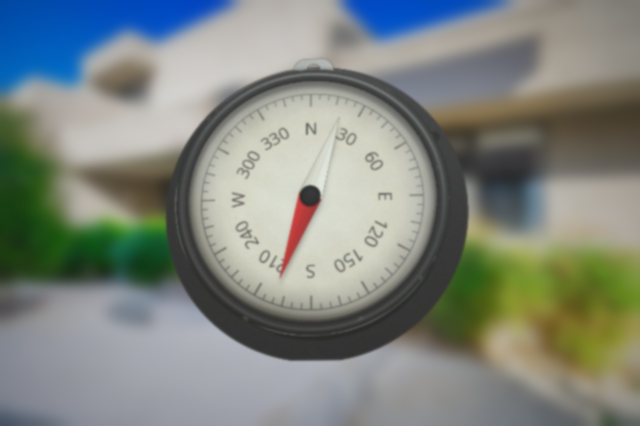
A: 200 °
